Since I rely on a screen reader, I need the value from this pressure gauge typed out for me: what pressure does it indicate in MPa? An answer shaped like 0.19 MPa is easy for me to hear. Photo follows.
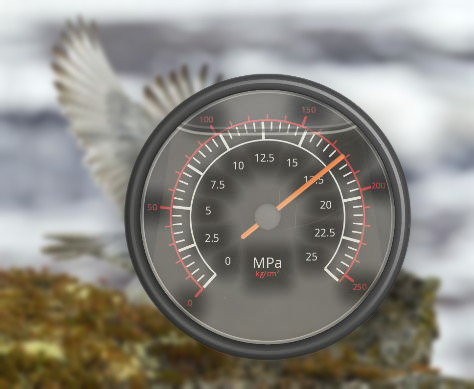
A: 17.5 MPa
